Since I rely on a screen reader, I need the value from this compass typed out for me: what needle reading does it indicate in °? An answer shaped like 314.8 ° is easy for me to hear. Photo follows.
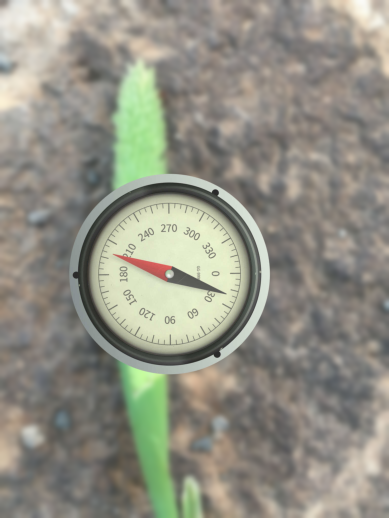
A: 200 °
